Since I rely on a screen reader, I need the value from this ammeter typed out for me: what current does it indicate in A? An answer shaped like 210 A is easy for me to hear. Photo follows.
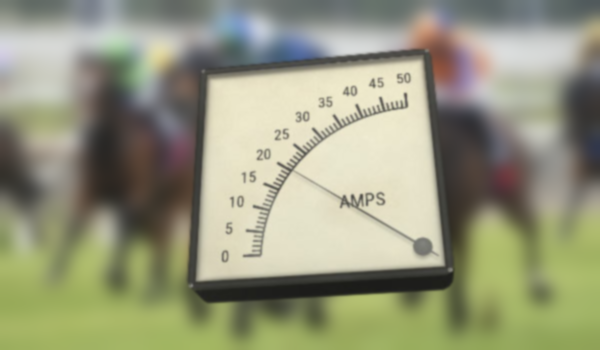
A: 20 A
